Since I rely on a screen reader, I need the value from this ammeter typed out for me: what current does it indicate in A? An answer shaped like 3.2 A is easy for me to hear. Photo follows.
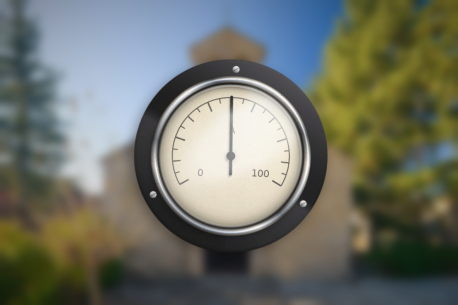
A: 50 A
